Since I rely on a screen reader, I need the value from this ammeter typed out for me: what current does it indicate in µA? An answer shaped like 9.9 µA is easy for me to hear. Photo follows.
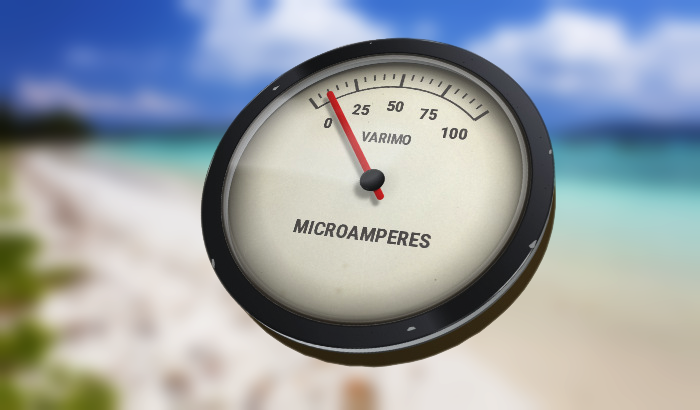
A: 10 µA
